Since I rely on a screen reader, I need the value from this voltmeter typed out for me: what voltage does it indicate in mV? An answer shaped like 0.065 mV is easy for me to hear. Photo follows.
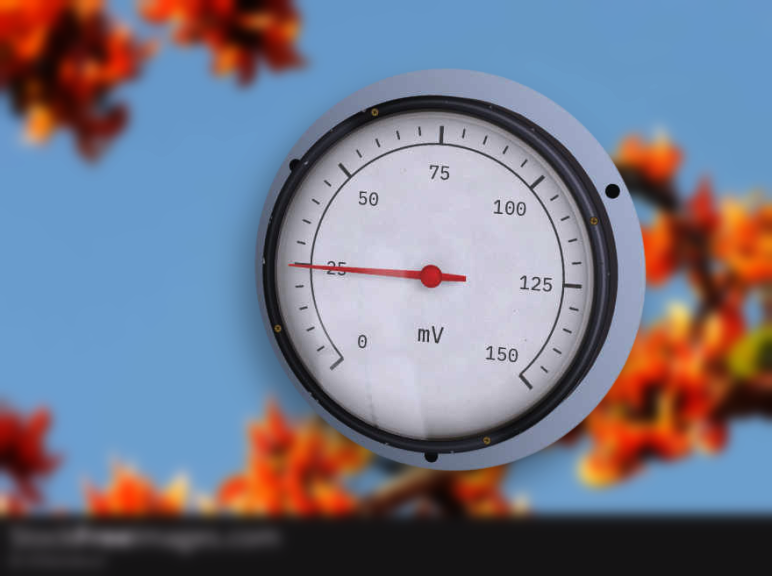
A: 25 mV
